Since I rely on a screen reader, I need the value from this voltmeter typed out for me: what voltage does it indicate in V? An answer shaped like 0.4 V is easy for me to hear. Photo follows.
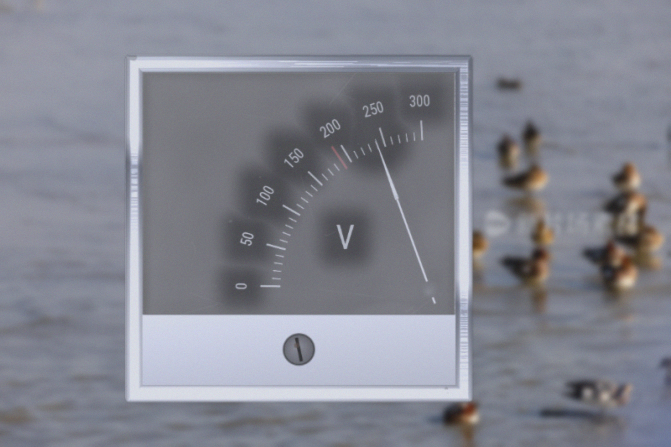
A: 240 V
